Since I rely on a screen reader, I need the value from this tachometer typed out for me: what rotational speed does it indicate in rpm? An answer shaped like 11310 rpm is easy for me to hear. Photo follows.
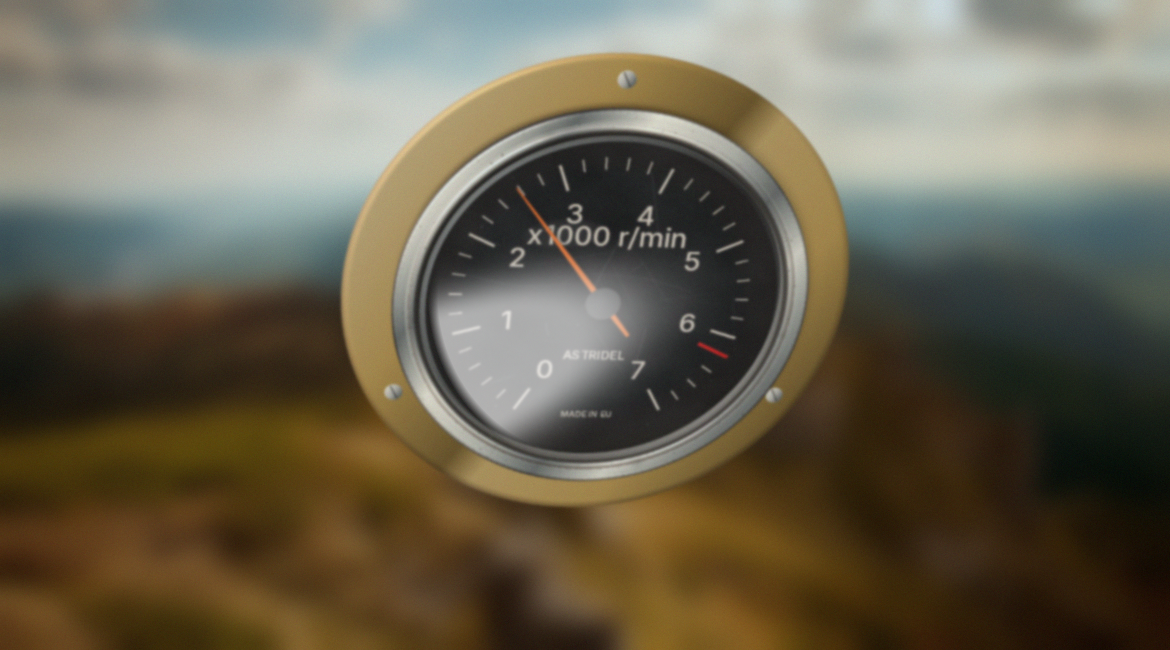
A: 2600 rpm
